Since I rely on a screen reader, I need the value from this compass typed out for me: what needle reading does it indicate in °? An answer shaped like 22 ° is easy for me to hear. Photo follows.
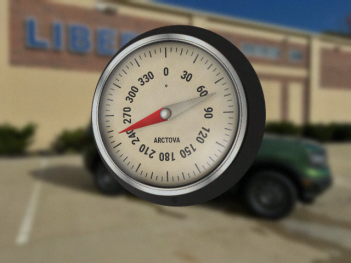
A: 250 °
